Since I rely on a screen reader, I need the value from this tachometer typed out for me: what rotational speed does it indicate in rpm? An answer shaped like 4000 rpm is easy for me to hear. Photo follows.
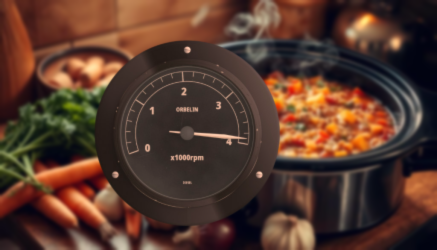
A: 3900 rpm
